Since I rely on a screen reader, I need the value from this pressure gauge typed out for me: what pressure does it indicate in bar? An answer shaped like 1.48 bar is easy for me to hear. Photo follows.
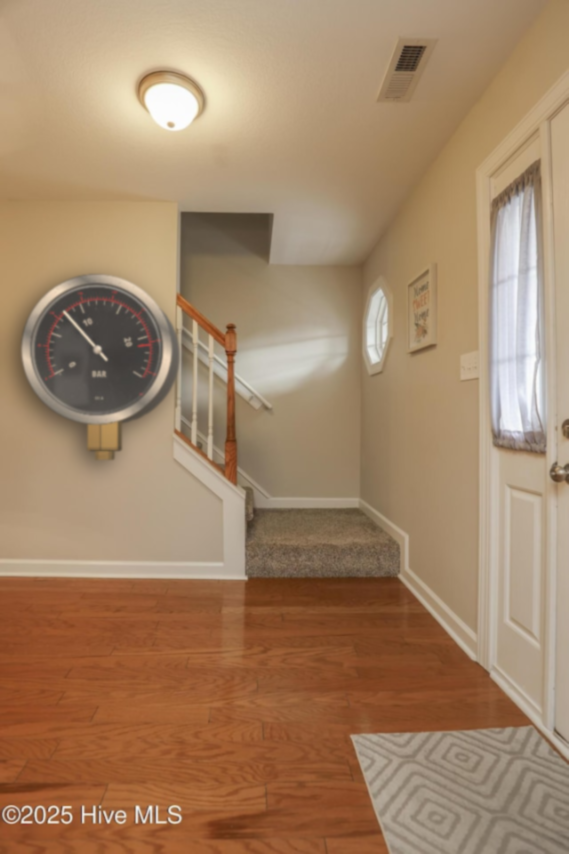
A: 8 bar
